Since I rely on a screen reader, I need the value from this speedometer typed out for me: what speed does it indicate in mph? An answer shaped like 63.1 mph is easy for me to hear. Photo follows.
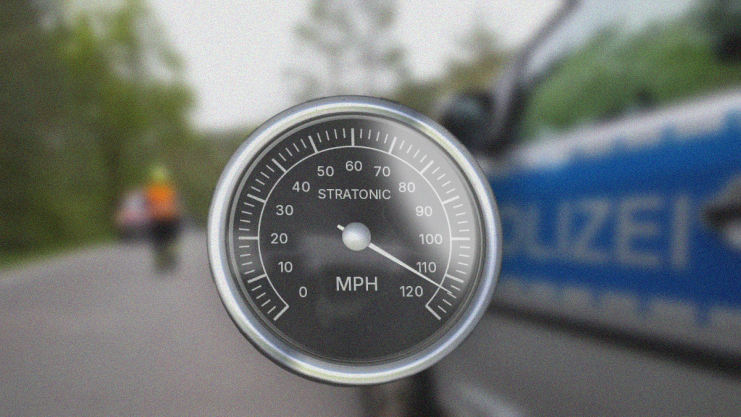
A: 114 mph
